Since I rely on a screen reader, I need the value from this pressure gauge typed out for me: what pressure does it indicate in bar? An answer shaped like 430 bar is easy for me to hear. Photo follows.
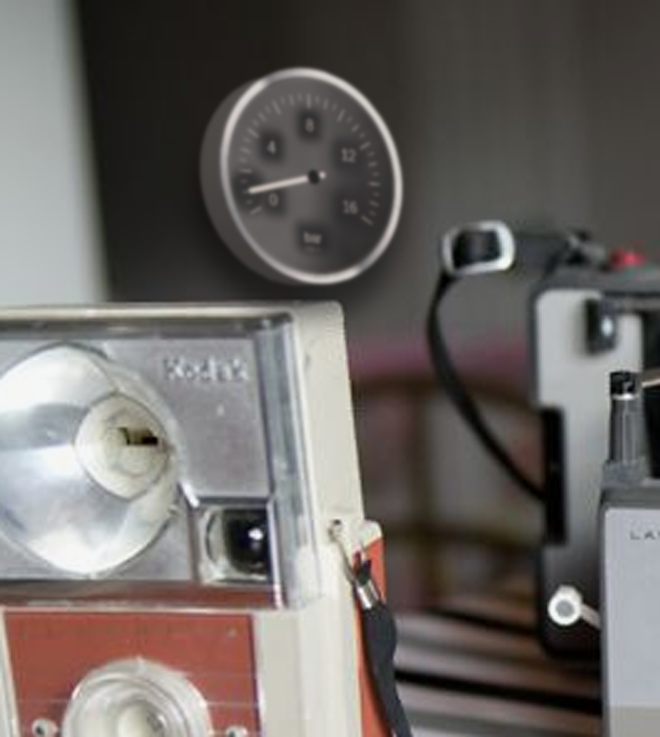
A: 1 bar
